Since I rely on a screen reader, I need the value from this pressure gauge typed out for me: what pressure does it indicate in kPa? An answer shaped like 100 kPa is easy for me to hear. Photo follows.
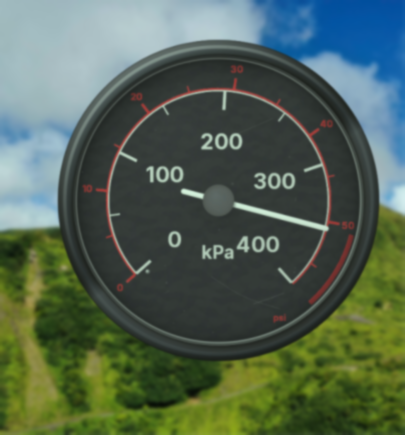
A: 350 kPa
